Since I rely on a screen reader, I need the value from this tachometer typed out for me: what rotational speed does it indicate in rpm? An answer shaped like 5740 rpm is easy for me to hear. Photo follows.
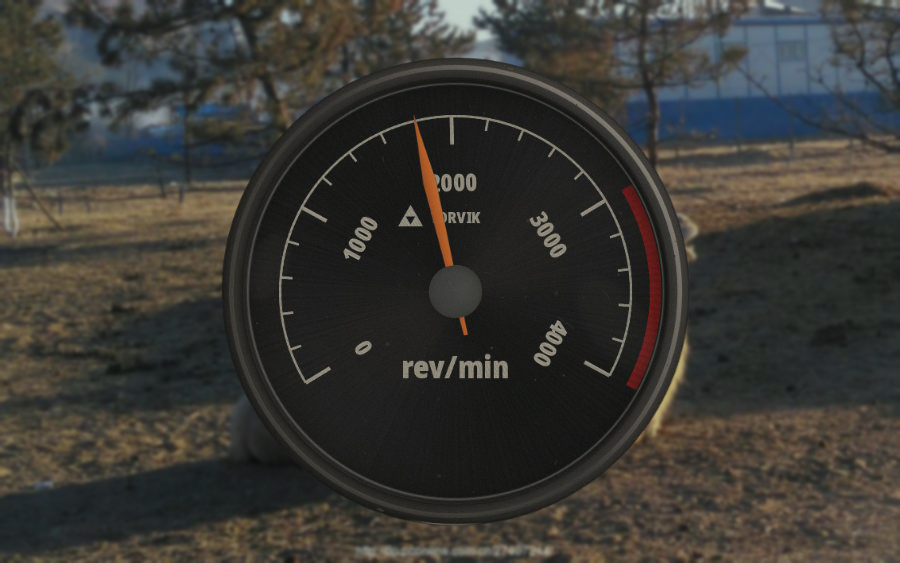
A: 1800 rpm
